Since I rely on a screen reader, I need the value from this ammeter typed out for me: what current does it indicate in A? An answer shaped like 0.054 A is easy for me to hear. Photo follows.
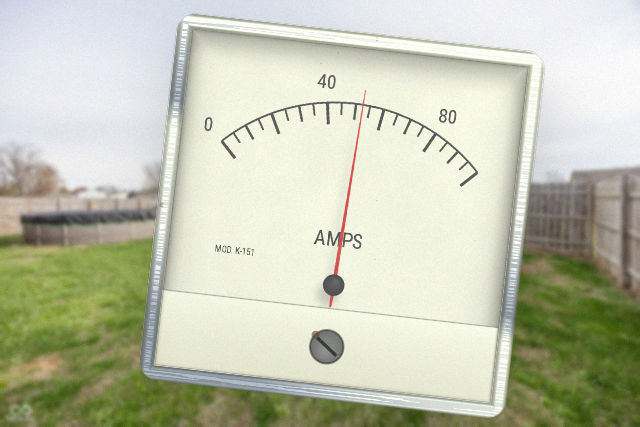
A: 52.5 A
